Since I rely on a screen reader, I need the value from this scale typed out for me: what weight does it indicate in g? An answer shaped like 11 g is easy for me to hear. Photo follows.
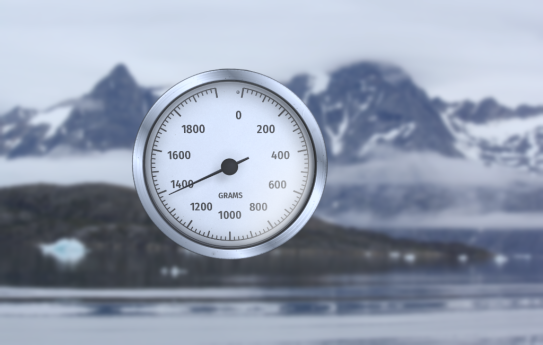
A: 1380 g
